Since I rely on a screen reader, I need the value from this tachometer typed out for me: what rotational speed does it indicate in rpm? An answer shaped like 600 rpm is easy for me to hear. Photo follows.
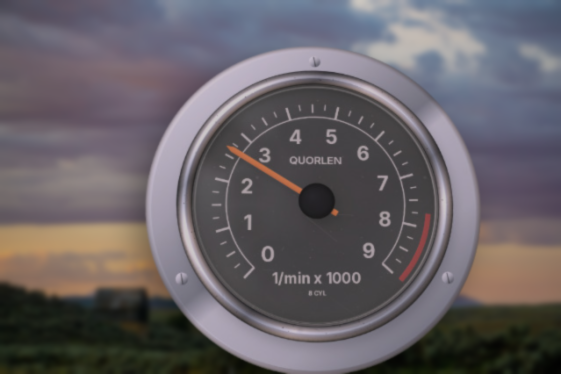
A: 2625 rpm
